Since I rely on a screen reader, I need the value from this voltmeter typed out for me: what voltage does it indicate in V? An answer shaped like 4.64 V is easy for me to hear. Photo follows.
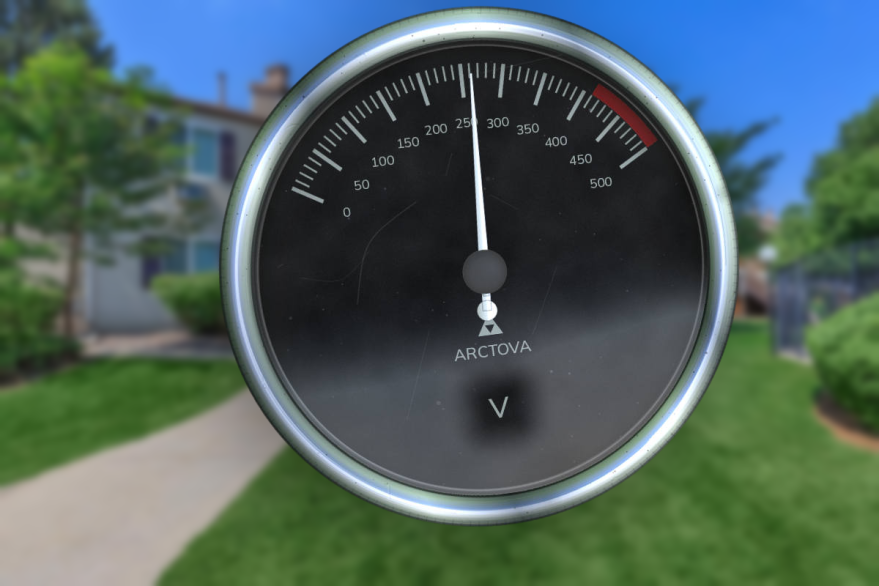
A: 260 V
